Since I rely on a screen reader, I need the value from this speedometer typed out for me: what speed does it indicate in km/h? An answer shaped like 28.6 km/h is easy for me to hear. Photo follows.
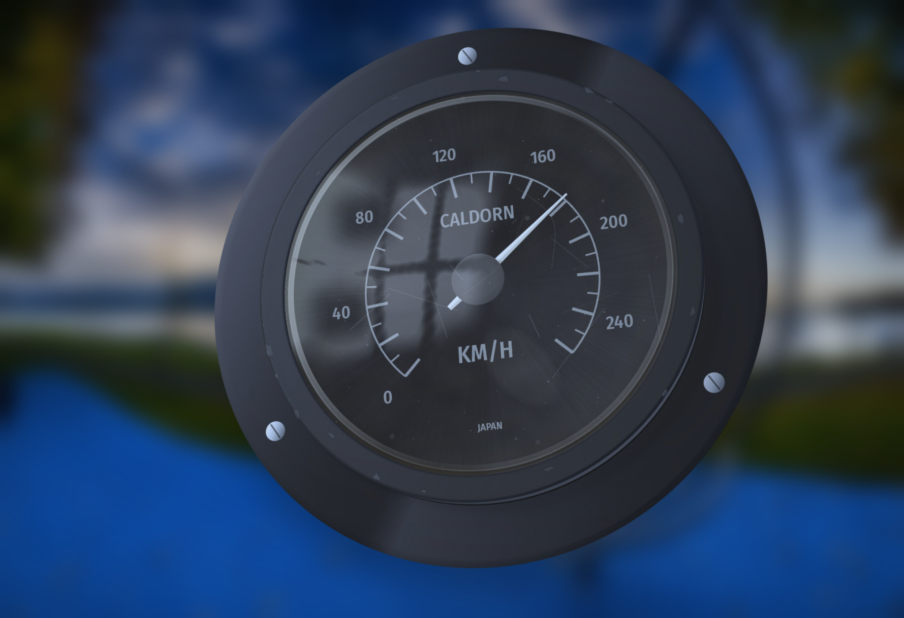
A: 180 km/h
